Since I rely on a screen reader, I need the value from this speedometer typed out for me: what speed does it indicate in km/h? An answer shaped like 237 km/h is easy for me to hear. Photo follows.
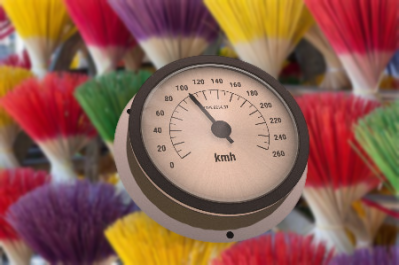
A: 100 km/h
